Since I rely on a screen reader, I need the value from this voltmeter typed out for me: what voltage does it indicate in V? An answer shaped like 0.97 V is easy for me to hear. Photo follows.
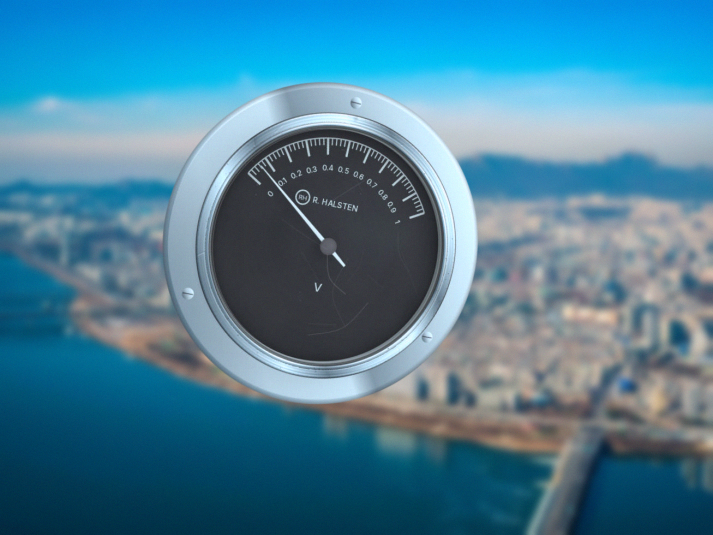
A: 0.06 V
